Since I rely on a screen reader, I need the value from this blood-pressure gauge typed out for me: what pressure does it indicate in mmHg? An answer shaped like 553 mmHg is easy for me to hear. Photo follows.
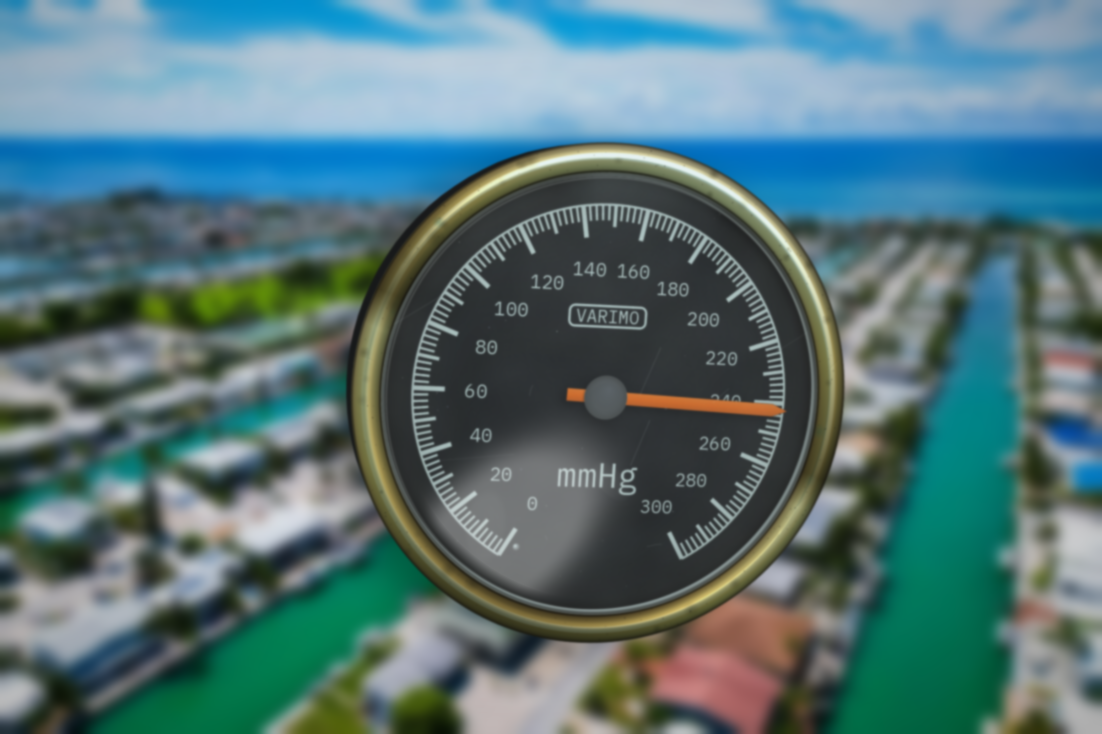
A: 242 mmHg
